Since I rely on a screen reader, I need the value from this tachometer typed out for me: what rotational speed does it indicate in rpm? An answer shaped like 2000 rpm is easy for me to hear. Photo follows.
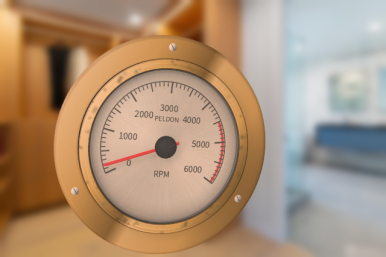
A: 200 rpm
